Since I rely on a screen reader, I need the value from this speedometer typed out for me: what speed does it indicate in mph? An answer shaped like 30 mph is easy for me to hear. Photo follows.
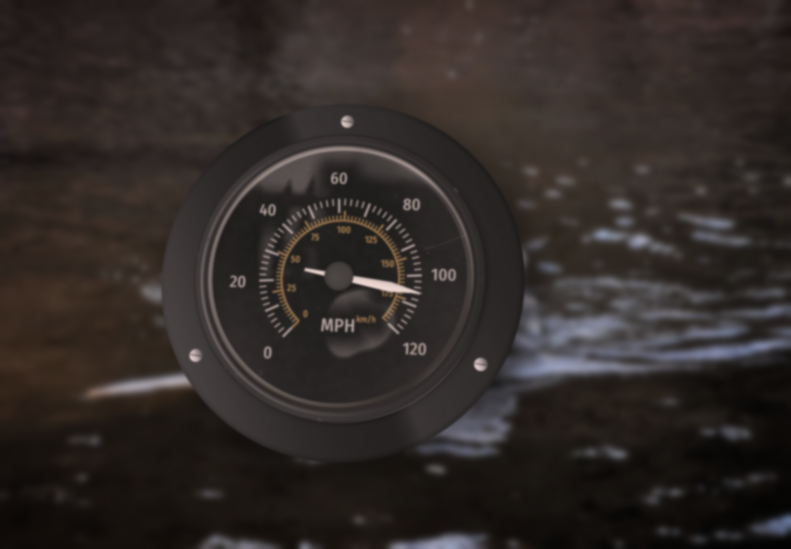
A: 106 mph
